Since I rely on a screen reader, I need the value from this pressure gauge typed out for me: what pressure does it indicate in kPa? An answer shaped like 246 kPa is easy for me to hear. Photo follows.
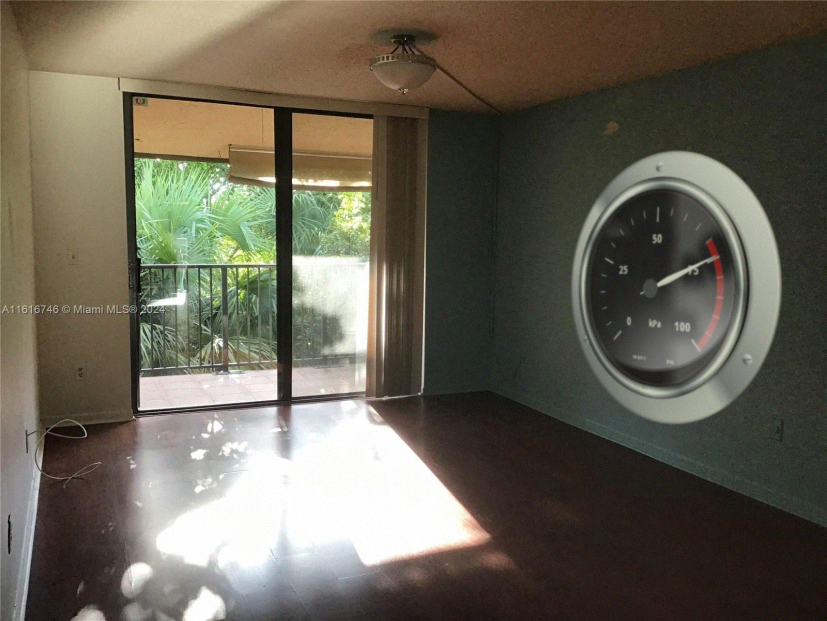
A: 75 kPa
